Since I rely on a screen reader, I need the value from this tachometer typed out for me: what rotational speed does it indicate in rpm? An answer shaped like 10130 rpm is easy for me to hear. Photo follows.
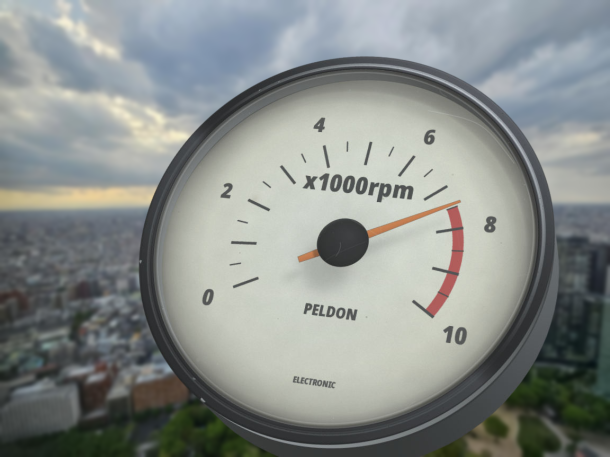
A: 7500 rpm
